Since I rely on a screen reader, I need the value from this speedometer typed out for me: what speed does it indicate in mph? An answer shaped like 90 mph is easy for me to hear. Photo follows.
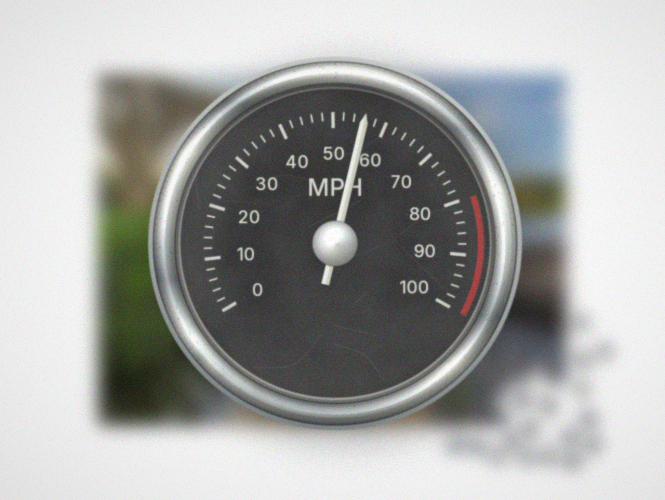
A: 56 mph
